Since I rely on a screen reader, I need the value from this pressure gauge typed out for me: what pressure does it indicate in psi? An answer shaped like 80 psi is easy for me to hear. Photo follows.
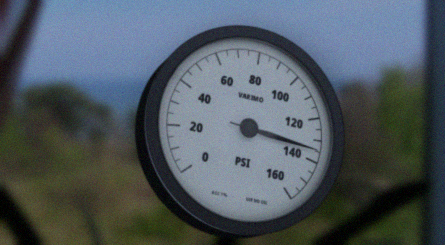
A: 135 psi
